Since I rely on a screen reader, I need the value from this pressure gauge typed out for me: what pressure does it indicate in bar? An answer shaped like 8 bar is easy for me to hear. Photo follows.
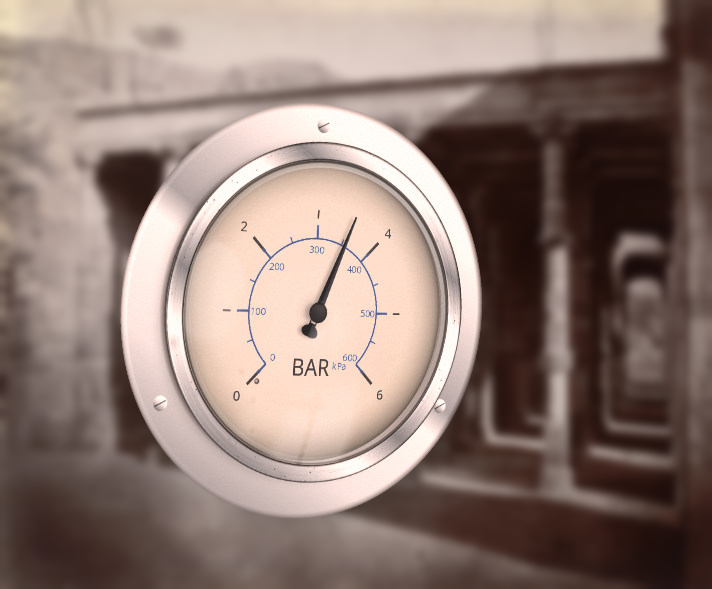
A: 3.5 bar
